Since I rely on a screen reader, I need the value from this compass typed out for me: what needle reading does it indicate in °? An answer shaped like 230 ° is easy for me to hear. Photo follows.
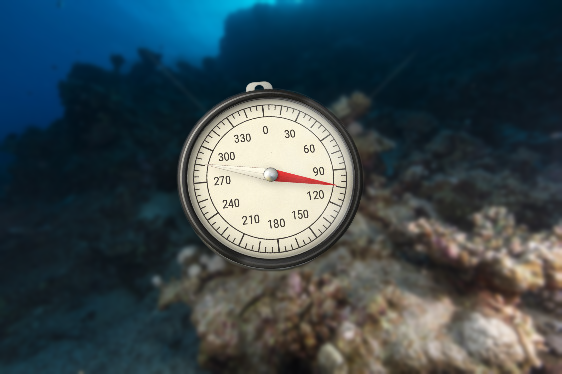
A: 105 °
